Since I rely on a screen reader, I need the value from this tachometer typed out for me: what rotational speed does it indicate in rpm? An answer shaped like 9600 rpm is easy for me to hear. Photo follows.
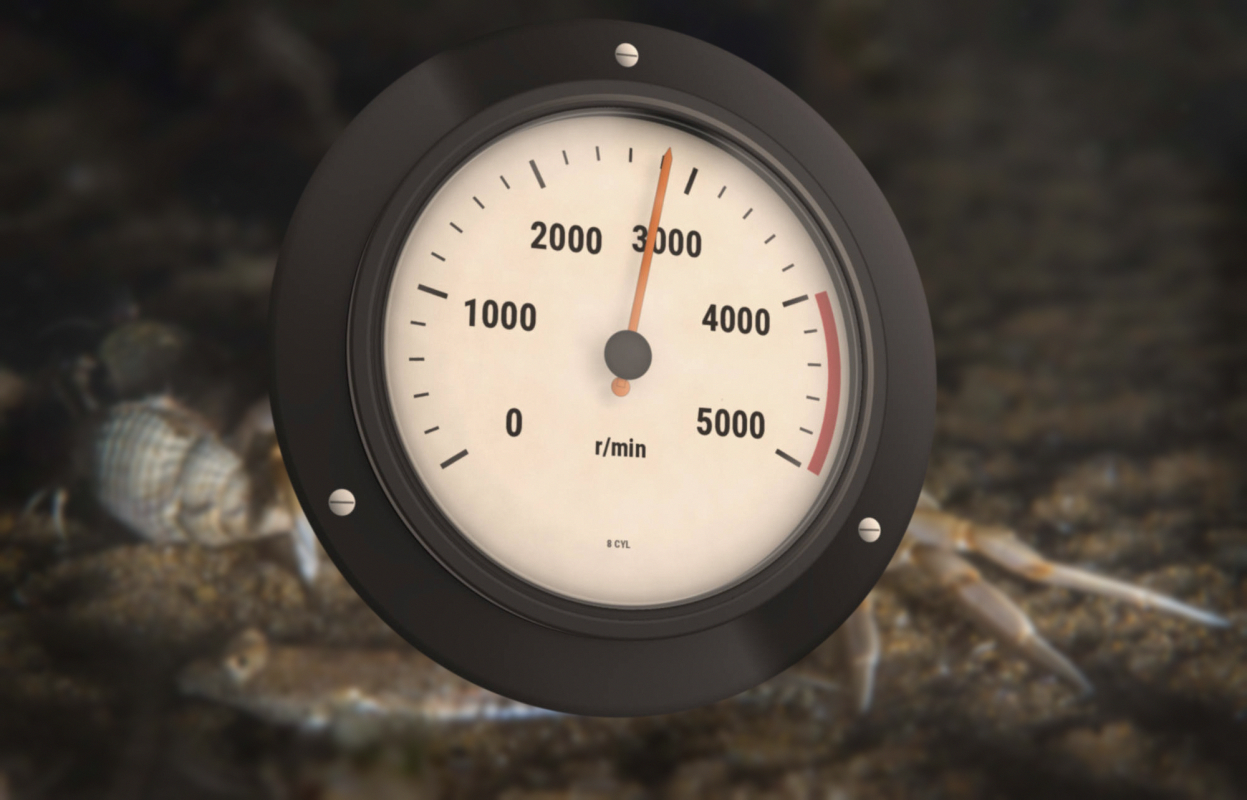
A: 2800 rpm
